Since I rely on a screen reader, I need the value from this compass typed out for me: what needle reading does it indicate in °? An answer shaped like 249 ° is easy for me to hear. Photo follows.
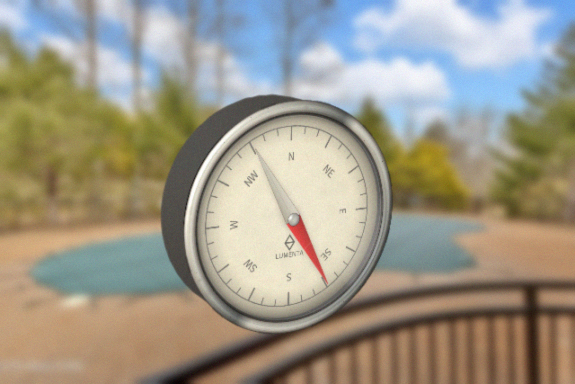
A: 150 °
